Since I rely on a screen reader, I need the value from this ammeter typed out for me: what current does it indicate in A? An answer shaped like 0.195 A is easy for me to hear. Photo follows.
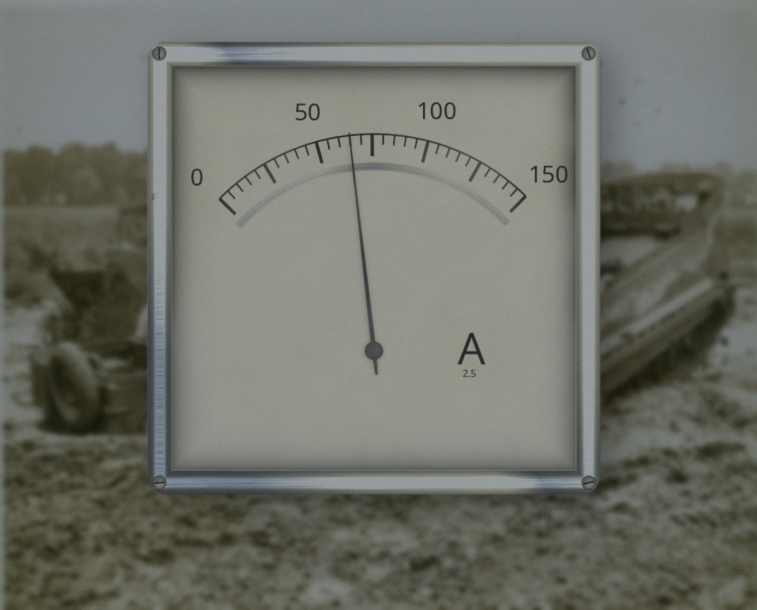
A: 65 A
